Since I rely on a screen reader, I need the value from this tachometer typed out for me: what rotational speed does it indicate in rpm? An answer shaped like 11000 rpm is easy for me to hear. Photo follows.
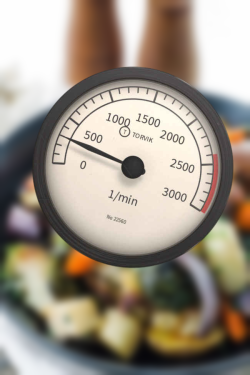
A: 300 rpm
